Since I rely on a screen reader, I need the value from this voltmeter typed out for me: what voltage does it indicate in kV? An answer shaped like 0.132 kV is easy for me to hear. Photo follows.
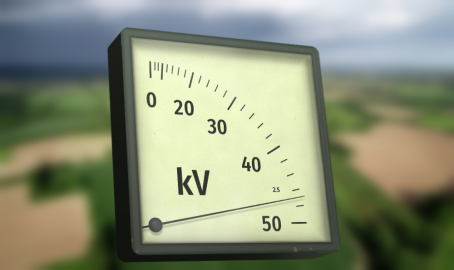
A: 47 kV
